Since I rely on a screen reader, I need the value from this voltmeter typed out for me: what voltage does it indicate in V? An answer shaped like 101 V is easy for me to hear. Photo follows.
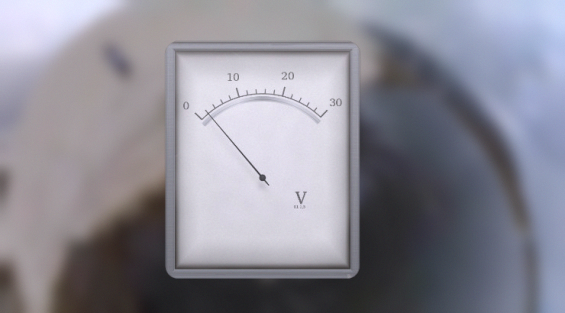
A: 2 V
